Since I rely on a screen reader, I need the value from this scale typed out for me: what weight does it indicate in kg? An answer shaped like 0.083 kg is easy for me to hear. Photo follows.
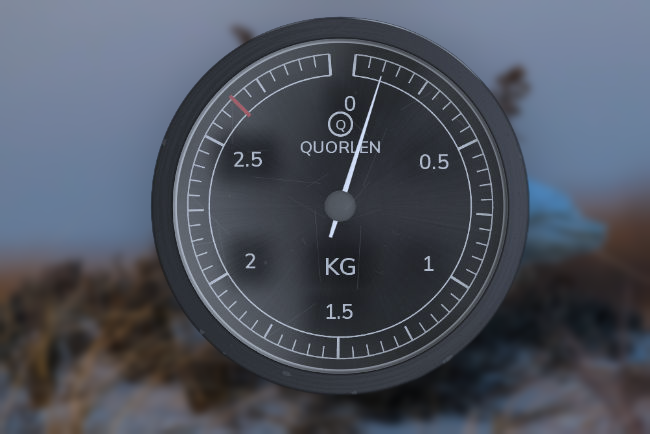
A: 0.1 kg
